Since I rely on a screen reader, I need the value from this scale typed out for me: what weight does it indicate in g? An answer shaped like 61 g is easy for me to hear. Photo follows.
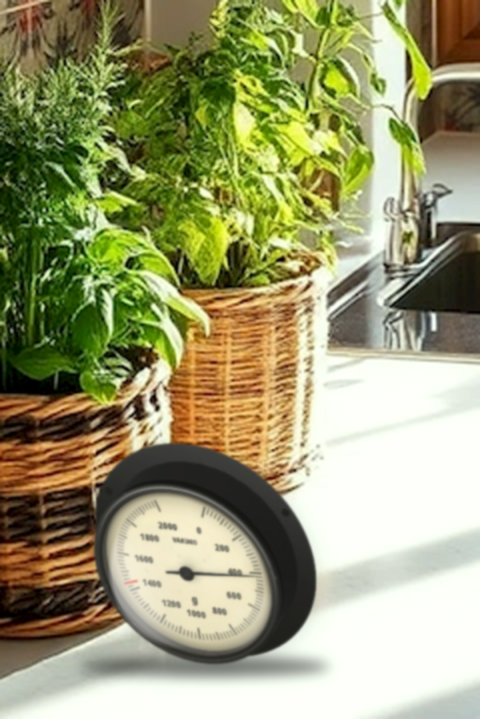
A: 400 g
